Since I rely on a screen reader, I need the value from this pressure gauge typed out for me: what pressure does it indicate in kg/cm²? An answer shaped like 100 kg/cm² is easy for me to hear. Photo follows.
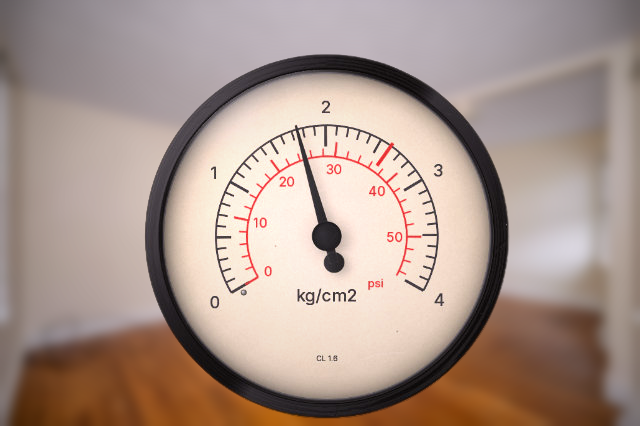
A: 1.75 kg/cm²
